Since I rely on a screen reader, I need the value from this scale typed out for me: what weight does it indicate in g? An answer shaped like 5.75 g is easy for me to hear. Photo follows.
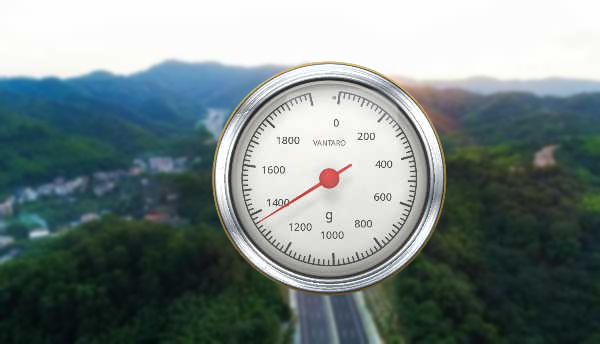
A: 1360 g
